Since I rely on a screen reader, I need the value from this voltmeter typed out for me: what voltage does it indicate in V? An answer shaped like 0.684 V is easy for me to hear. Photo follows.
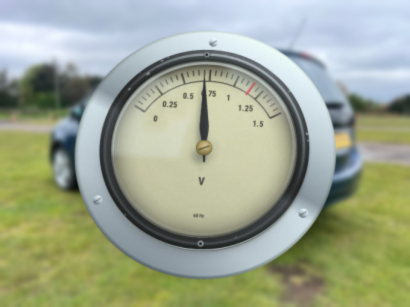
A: 0.7 V
